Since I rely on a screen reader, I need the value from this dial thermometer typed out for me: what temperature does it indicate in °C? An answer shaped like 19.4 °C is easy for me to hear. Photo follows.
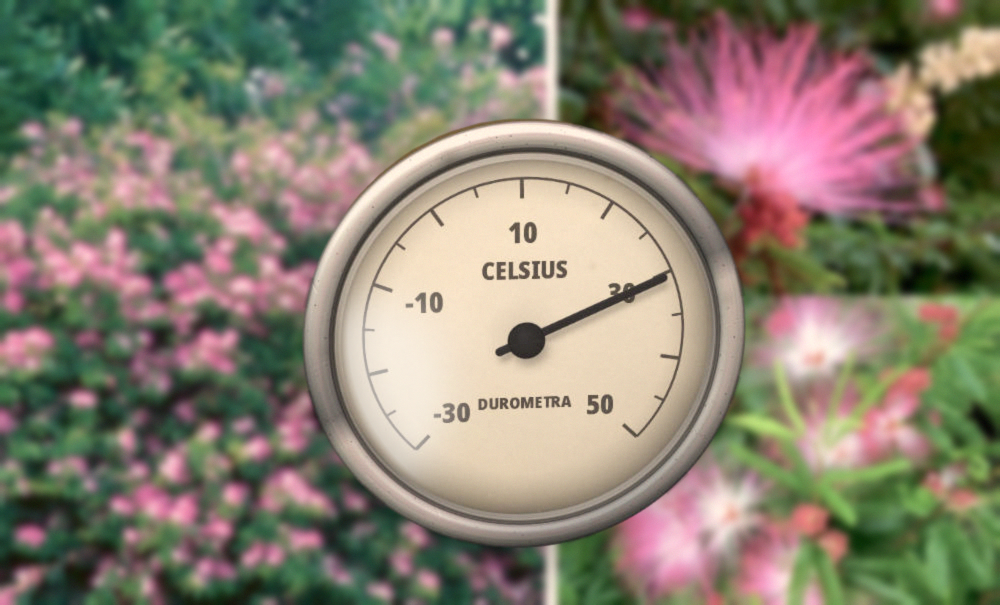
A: 30 °C
